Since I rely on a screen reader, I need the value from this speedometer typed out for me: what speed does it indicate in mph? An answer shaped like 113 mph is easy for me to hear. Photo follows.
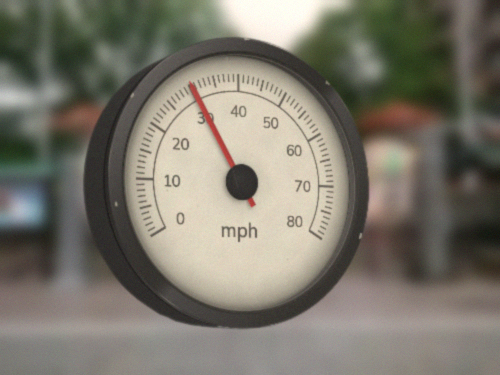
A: 30 mph
